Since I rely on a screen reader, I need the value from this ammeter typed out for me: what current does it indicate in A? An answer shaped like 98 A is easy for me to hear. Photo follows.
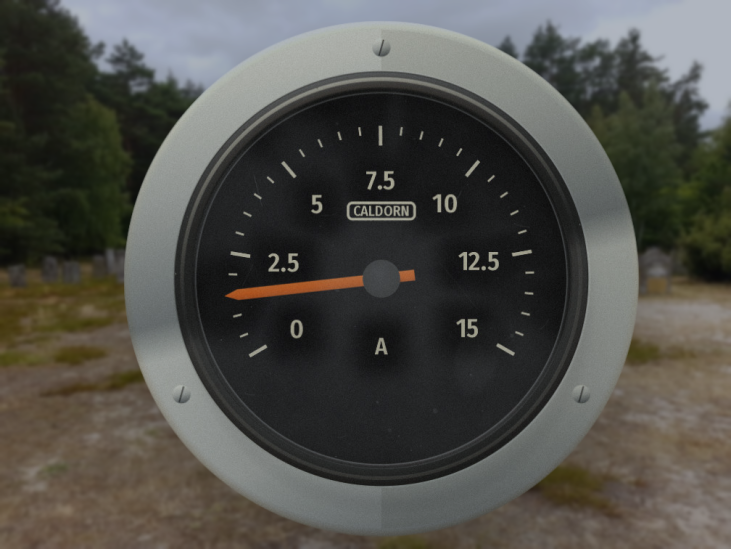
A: 1.5 A
